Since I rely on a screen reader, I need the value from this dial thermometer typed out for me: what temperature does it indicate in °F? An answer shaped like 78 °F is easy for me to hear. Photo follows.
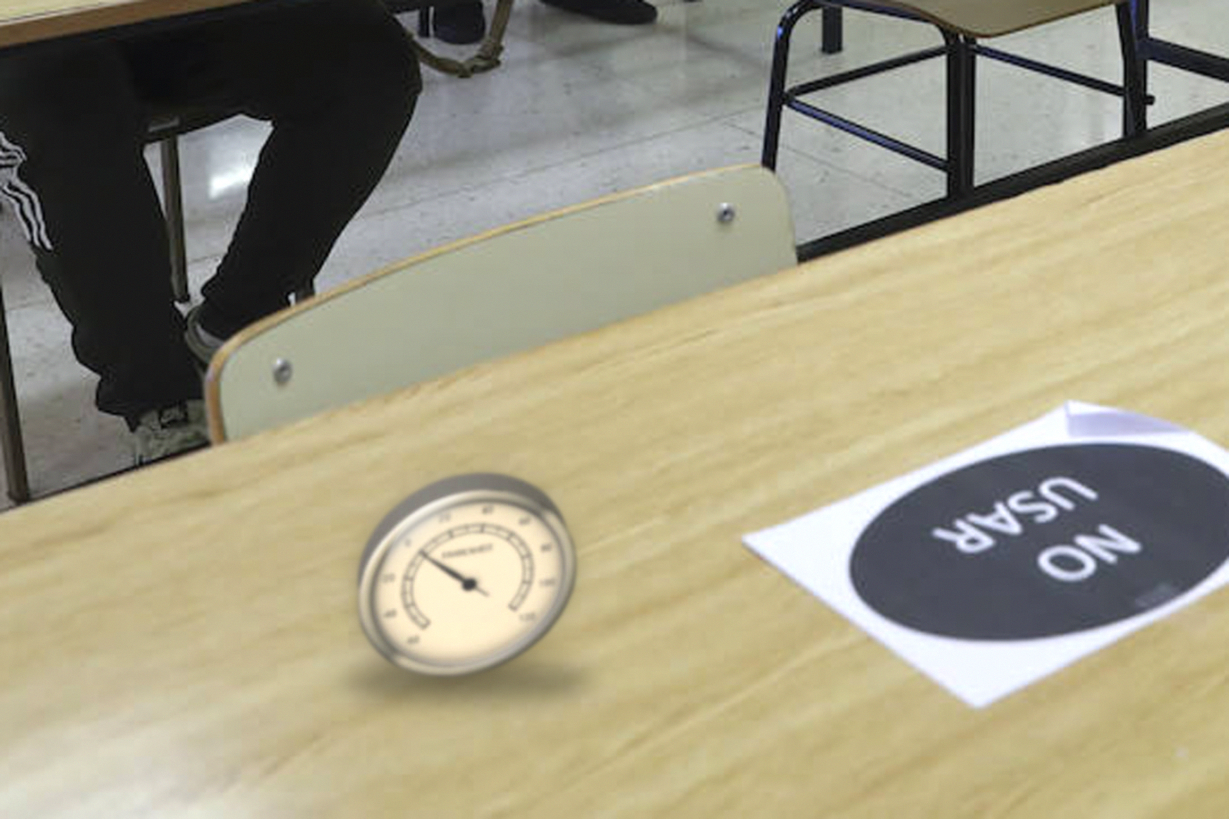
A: 0 °F
